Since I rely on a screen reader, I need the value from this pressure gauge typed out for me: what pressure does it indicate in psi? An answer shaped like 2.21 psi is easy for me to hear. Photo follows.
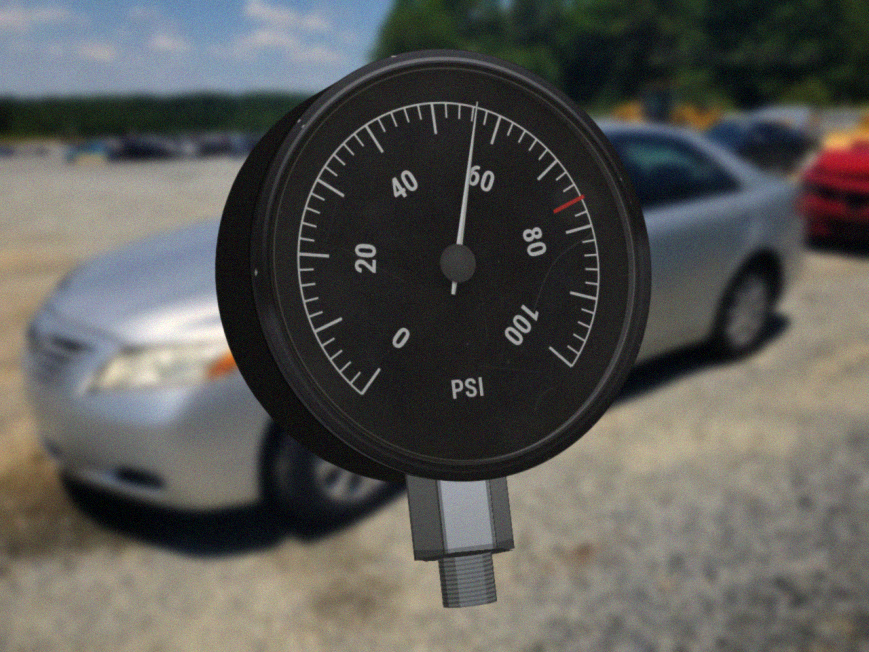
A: 56 psi
